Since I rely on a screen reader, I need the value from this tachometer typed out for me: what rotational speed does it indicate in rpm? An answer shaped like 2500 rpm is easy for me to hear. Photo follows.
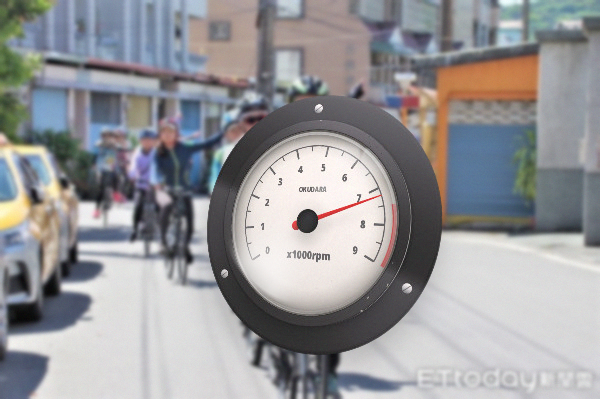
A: 7250 rpm
